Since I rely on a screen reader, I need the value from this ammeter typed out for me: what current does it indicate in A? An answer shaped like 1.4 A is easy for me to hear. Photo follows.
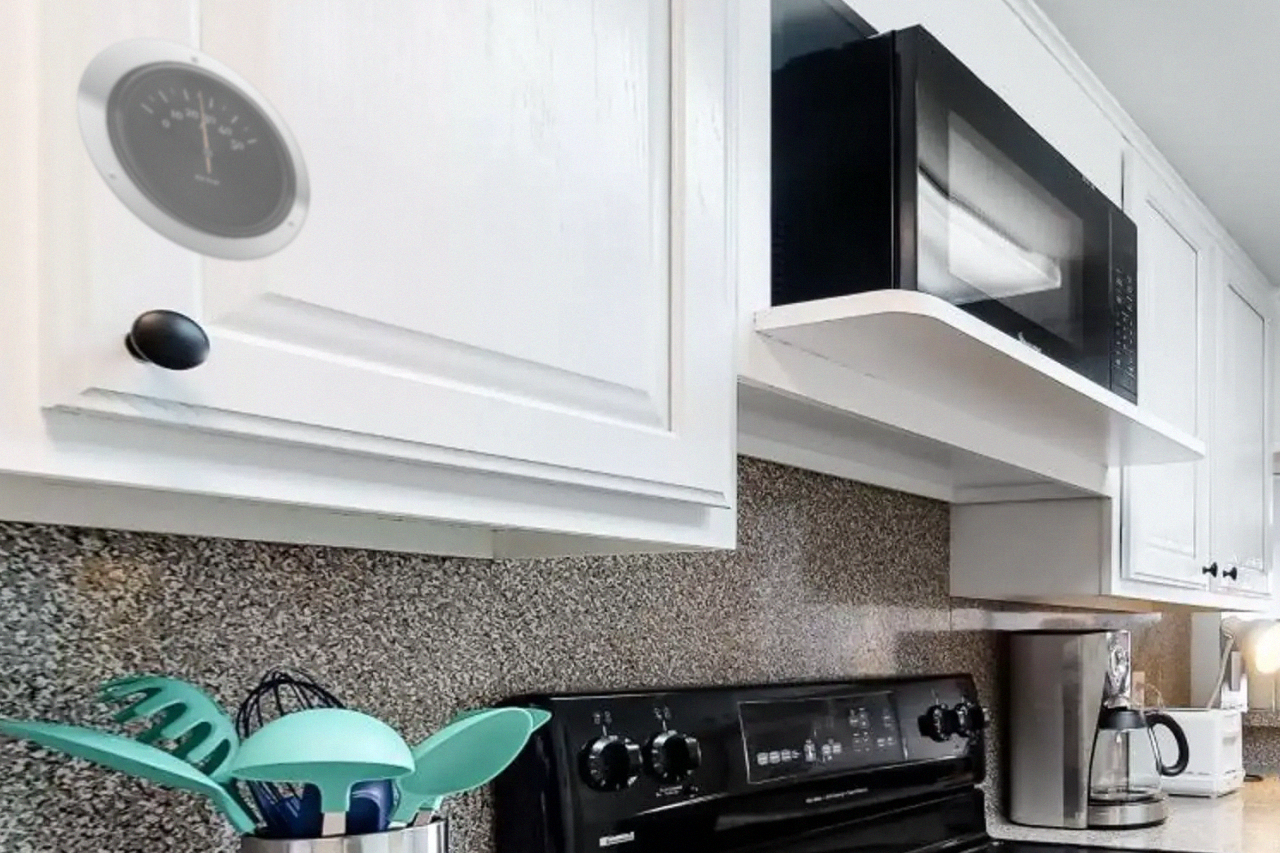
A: 25 A
